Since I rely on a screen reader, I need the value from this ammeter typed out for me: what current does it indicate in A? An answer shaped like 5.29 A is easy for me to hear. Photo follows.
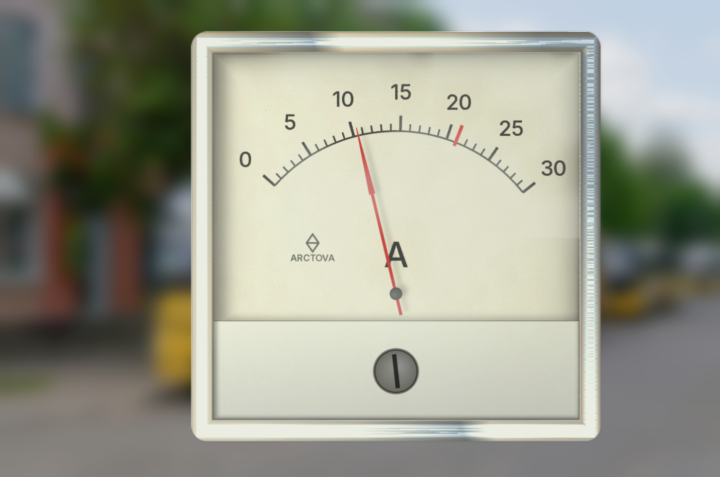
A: 10.5 A
